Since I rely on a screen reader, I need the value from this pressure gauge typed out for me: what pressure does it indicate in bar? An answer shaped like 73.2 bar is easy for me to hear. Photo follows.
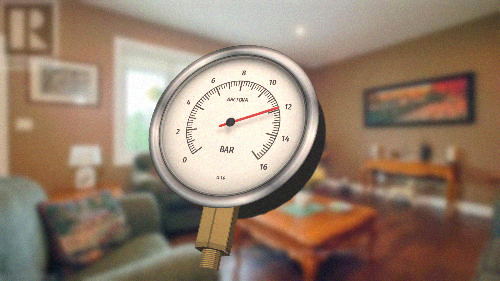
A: 12 bar
